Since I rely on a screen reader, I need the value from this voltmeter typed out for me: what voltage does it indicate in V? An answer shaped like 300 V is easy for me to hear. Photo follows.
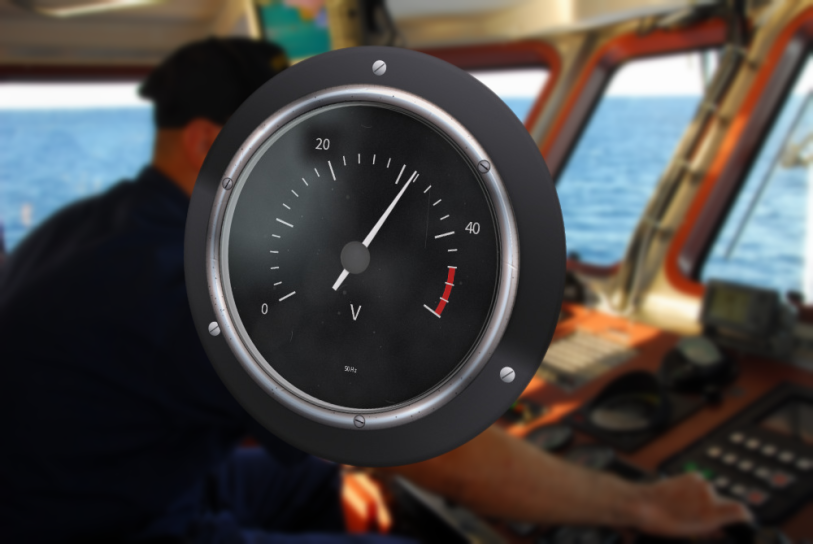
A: 32 V
